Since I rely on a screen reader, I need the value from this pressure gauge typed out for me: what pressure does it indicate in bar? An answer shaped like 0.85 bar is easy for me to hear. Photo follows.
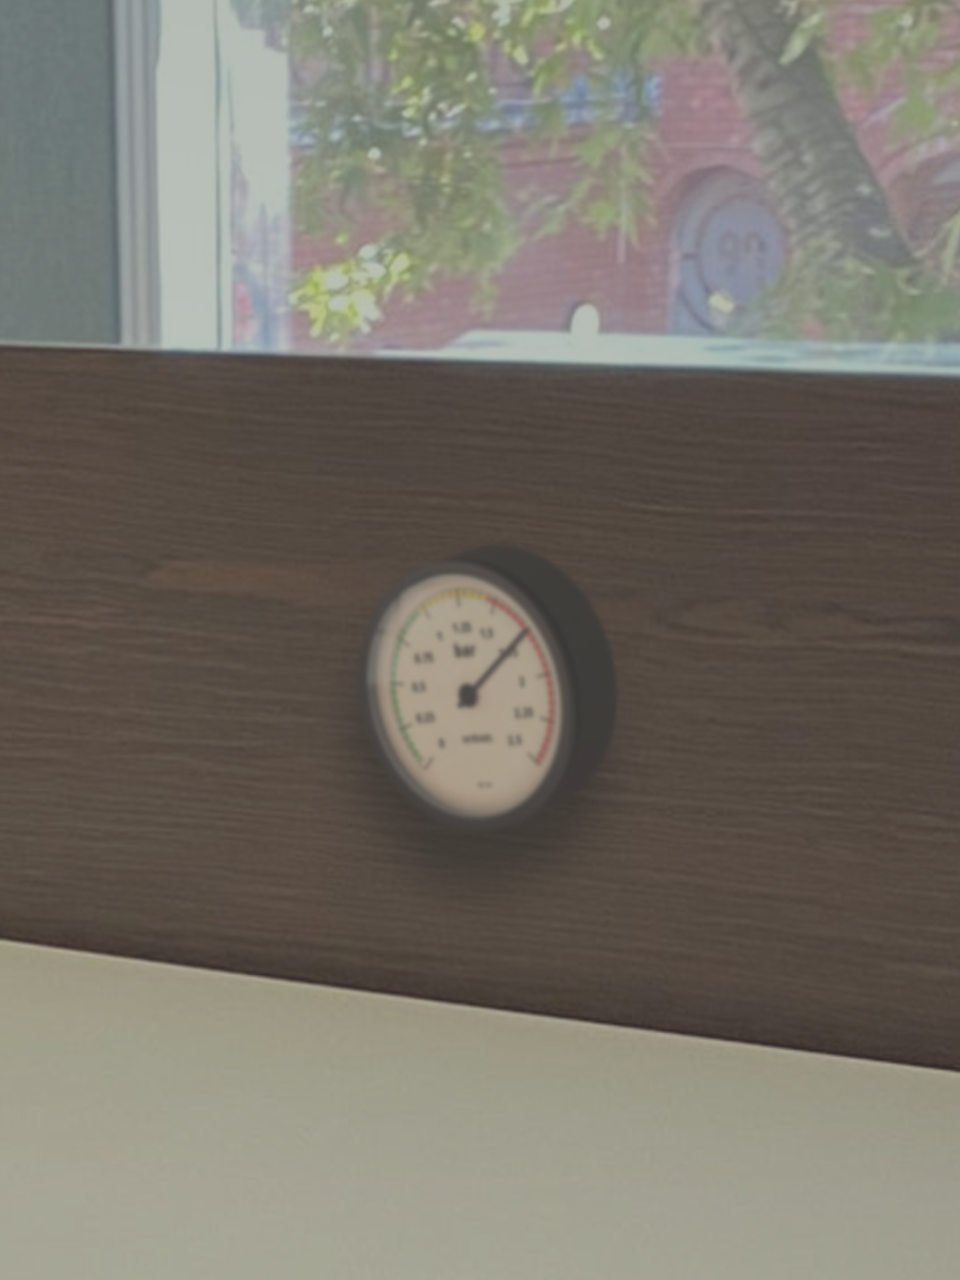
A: 1.75 bar
